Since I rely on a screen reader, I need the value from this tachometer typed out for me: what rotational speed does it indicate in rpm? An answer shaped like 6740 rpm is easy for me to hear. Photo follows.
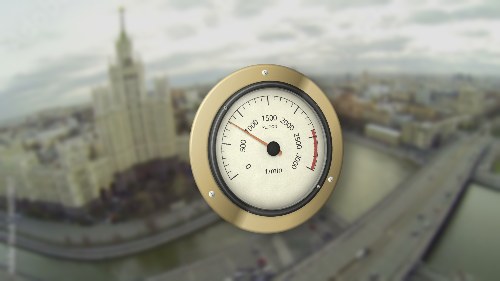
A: 800 rpm
